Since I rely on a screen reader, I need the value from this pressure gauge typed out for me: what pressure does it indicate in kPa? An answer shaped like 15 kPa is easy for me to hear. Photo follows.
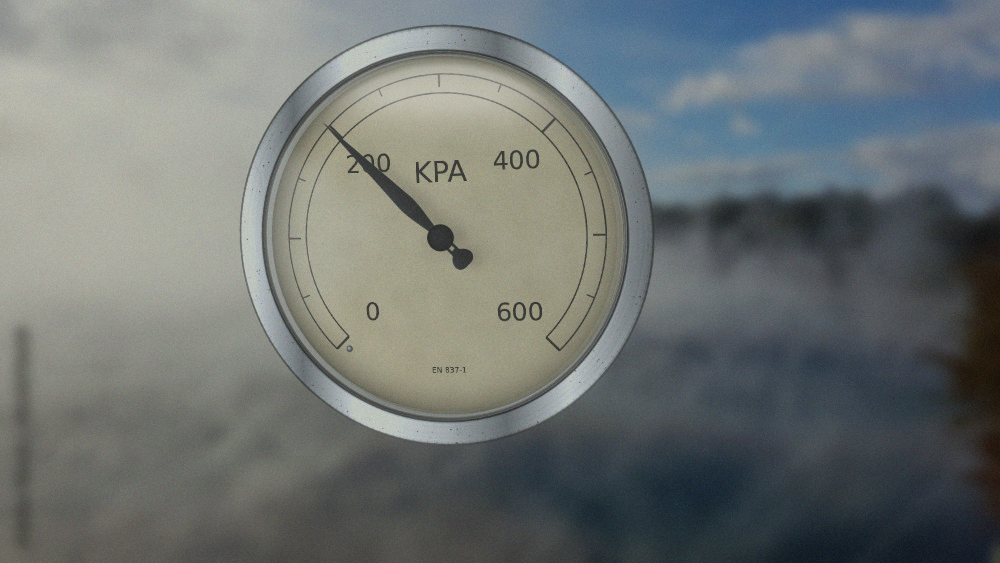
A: 200 kPa
